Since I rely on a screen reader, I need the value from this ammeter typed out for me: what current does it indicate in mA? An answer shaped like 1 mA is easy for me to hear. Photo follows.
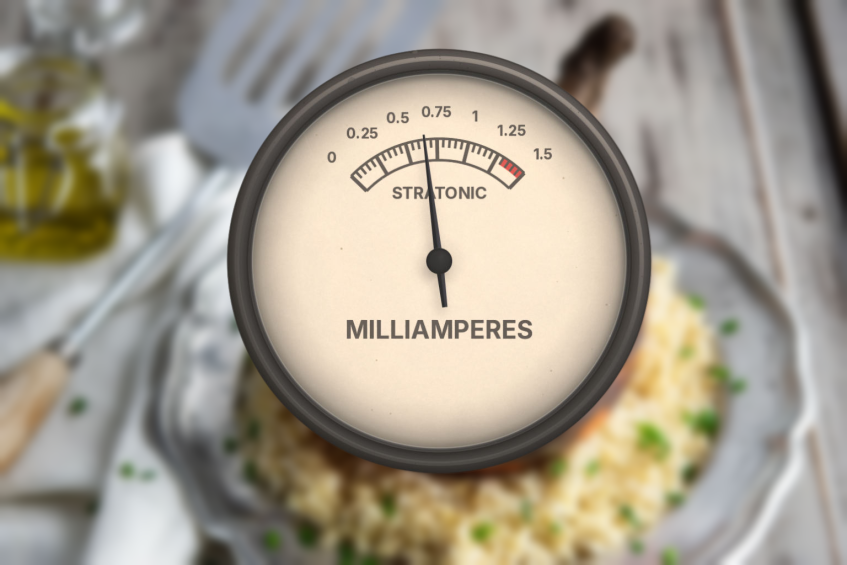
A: 0.65 mA
